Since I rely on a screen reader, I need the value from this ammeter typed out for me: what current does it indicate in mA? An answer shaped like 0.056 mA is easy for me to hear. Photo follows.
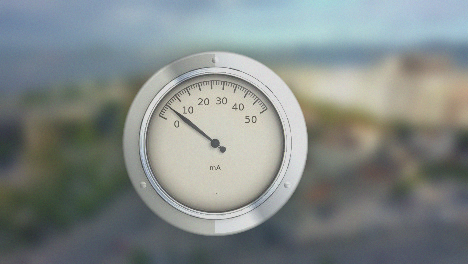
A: 5 mA
